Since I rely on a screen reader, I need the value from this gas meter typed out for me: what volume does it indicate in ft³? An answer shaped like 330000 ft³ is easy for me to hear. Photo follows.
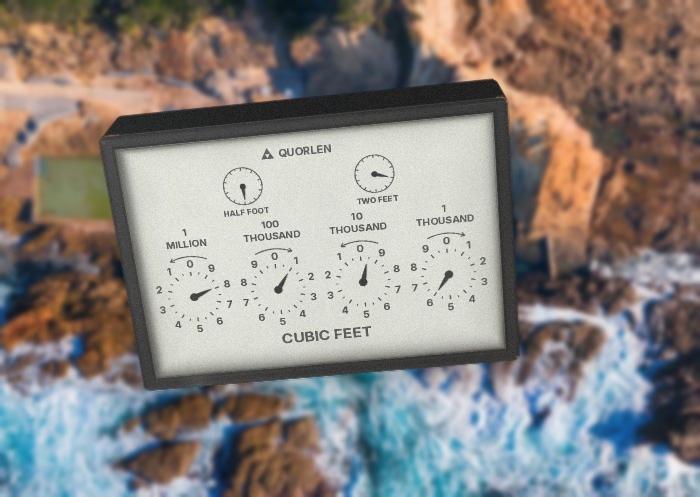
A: 809600 ft³
